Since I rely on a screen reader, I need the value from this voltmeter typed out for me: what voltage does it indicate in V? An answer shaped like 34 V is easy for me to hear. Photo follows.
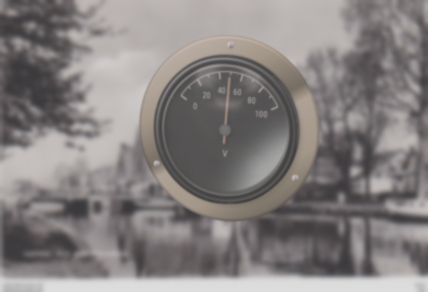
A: 50 V
